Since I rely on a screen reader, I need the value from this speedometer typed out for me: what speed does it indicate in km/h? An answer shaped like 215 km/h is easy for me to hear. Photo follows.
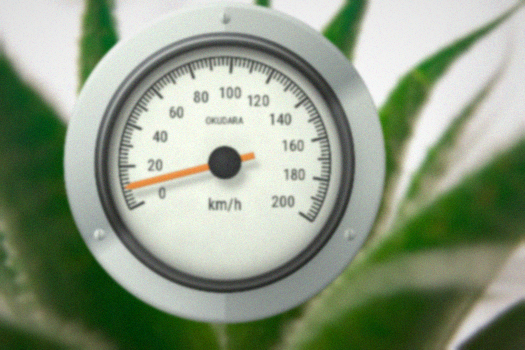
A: 10 km/h
